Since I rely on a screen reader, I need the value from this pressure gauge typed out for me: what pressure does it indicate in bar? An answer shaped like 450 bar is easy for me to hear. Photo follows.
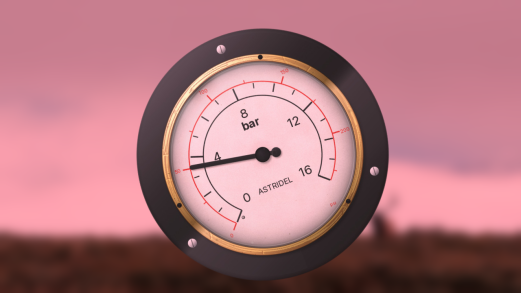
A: 3.5 bar
